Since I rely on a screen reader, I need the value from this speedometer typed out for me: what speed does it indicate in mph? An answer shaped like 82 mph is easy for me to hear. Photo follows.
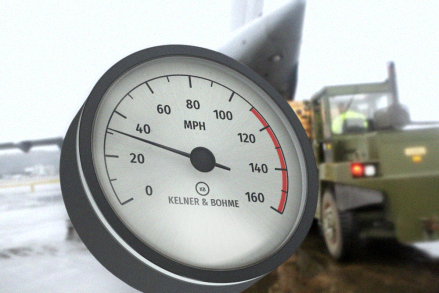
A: 30 mph
